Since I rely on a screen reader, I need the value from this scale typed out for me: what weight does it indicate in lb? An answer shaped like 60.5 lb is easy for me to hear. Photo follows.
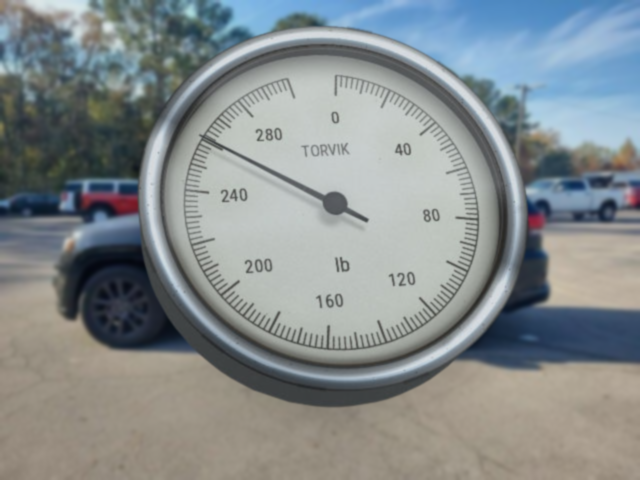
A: 260 lb
